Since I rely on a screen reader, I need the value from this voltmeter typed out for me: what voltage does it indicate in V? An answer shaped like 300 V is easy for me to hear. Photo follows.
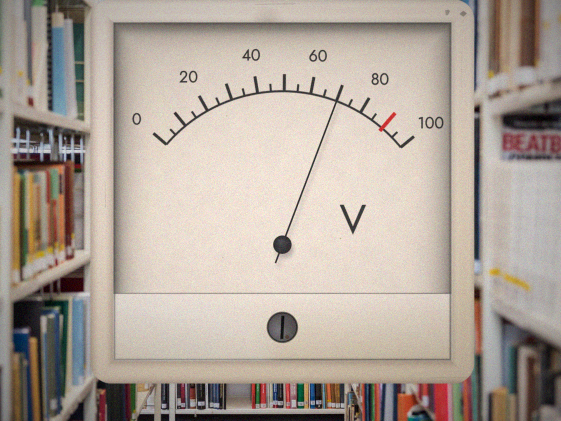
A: 70 V
